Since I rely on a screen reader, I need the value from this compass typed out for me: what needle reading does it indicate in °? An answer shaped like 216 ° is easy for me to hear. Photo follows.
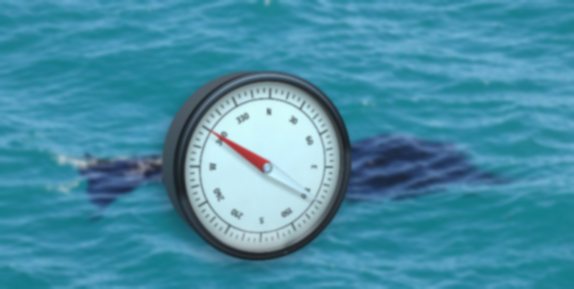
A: 300 °
